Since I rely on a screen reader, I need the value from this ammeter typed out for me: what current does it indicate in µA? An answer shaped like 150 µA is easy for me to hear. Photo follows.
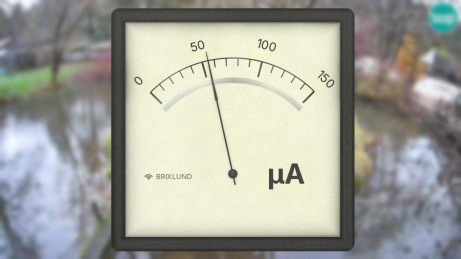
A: 55 µA
